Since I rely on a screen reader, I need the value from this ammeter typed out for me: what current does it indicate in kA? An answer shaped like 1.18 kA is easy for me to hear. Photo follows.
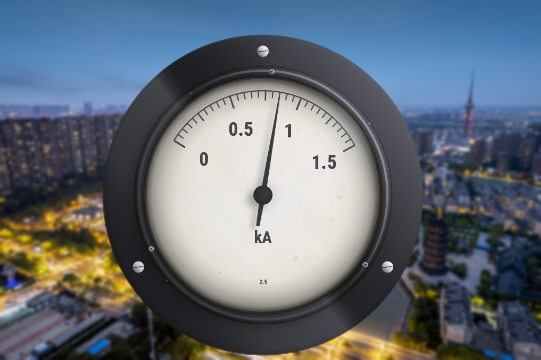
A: 0.85 kA
